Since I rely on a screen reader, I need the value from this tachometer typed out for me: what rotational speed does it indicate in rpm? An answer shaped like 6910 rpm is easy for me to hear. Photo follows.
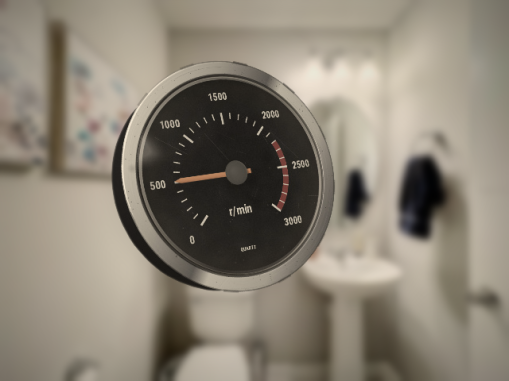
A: 500 rpm
